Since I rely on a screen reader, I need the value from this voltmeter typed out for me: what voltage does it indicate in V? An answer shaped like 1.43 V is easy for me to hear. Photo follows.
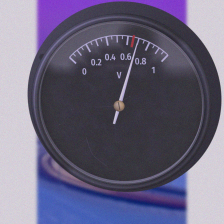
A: 0.7 V
